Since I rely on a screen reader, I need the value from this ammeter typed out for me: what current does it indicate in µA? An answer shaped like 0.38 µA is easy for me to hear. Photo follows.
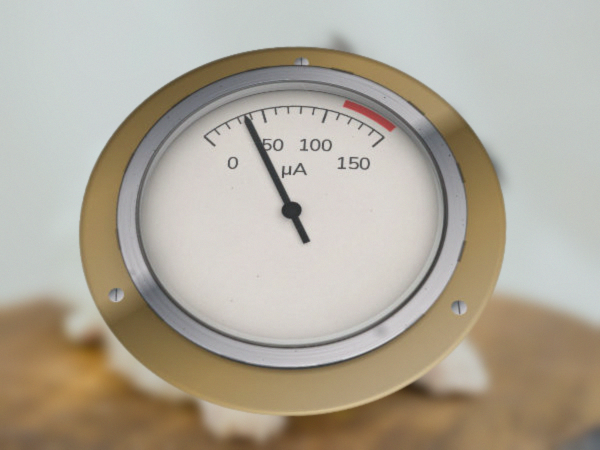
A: 35 µA
